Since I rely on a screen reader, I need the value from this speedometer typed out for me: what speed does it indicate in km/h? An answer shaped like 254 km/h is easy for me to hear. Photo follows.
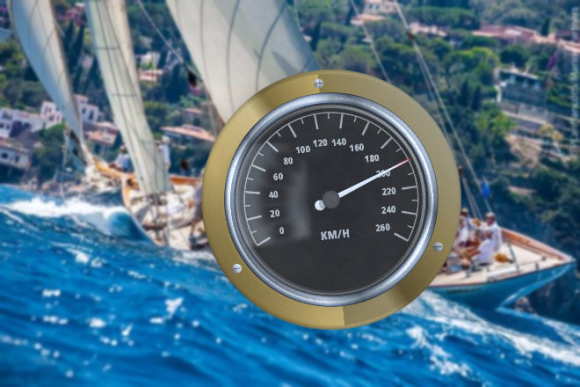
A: 200 km/h
